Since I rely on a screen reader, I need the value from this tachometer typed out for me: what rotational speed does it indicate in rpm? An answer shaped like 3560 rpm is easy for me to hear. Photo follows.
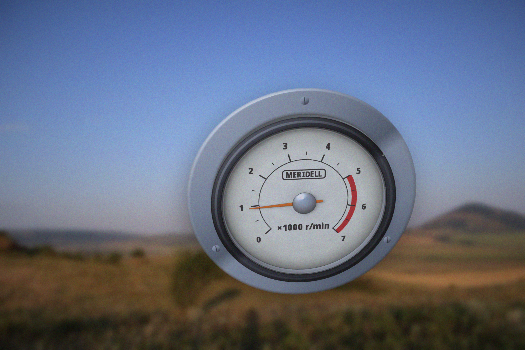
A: 1000 rpm
